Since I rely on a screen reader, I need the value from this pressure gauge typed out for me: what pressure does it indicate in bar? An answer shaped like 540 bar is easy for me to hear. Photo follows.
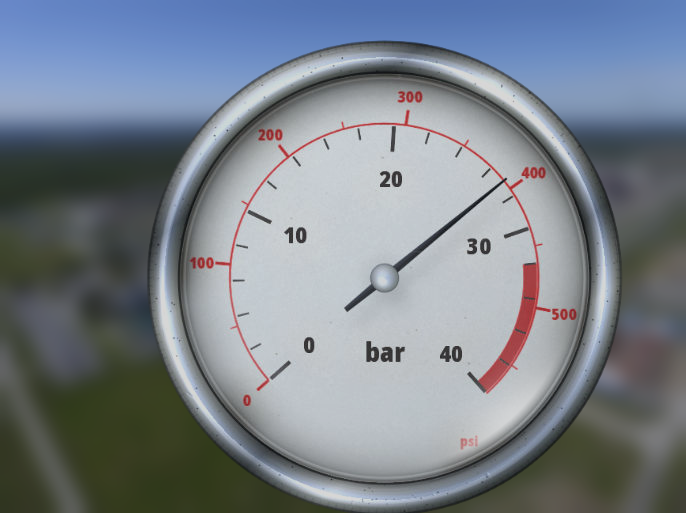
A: 27 bar
